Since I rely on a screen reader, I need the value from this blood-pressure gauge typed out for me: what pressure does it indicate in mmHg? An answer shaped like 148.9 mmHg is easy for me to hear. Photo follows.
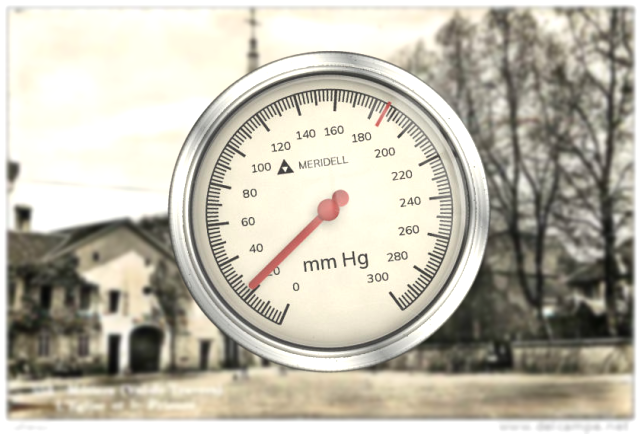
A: 22 mmHg
